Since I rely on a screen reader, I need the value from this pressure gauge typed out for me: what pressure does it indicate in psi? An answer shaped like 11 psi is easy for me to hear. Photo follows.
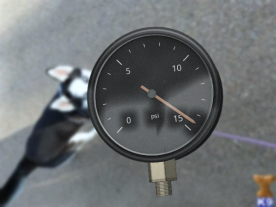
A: 14.5 psi
